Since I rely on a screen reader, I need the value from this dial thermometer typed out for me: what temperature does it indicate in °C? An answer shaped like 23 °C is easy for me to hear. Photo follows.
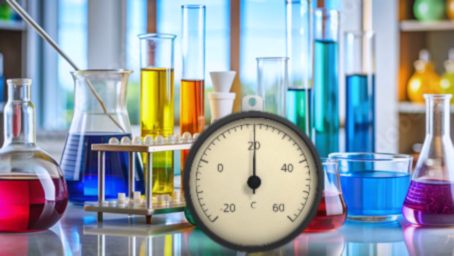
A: 20 °C
